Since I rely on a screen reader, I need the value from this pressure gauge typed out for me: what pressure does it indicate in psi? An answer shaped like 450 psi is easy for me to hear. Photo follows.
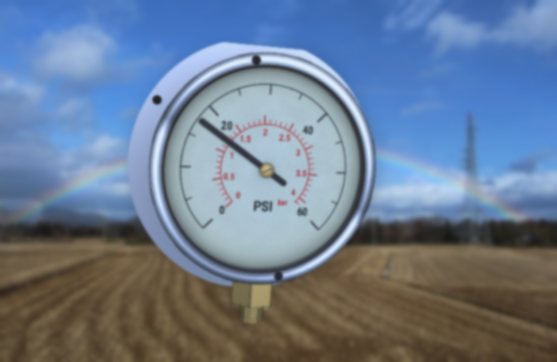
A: 17.5 psi
